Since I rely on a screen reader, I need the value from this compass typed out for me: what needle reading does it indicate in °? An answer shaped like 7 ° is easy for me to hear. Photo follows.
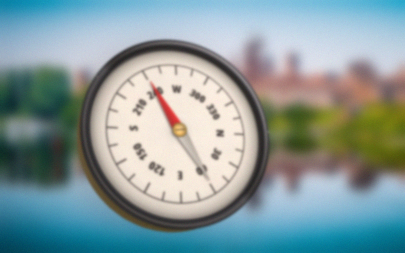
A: 240 °
